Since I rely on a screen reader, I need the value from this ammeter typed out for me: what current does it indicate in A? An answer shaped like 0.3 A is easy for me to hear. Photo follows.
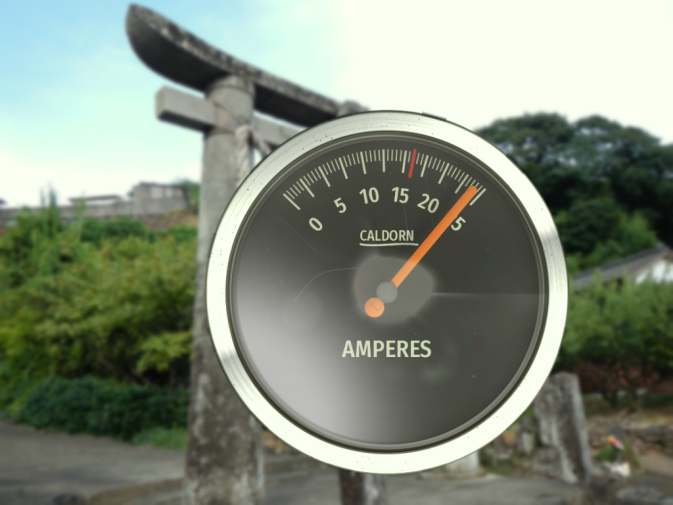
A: 24 A
